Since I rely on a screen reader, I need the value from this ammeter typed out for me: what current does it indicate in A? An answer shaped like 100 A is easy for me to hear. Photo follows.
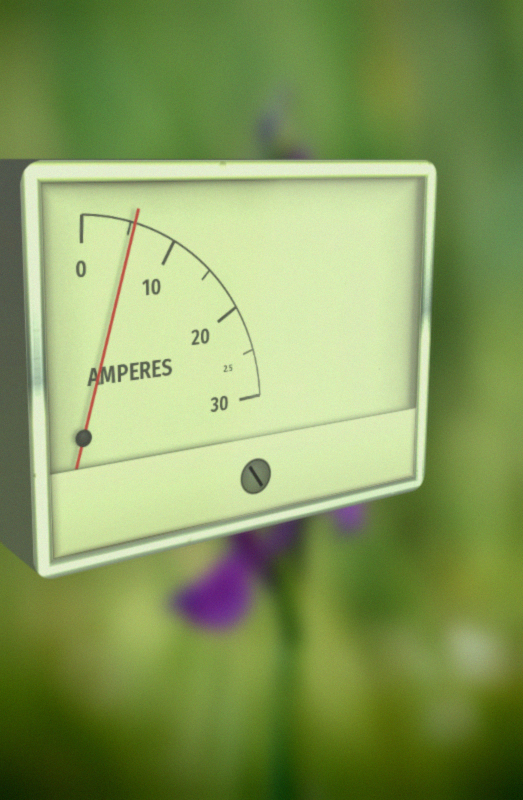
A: 5 A
